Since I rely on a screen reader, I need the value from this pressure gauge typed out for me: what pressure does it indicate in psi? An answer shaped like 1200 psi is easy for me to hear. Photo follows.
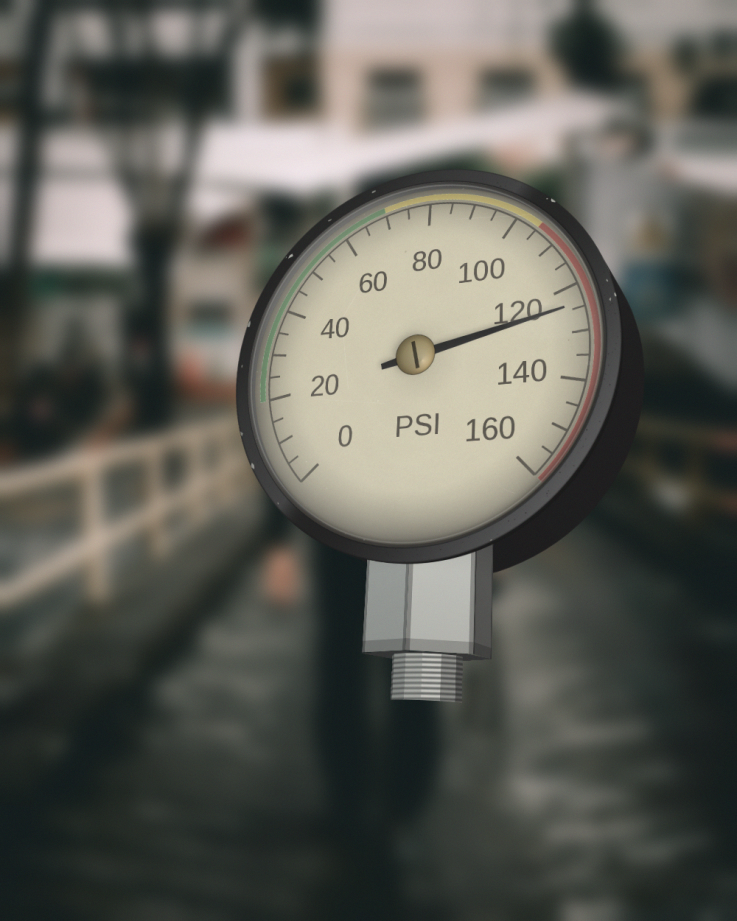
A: 125 psi
